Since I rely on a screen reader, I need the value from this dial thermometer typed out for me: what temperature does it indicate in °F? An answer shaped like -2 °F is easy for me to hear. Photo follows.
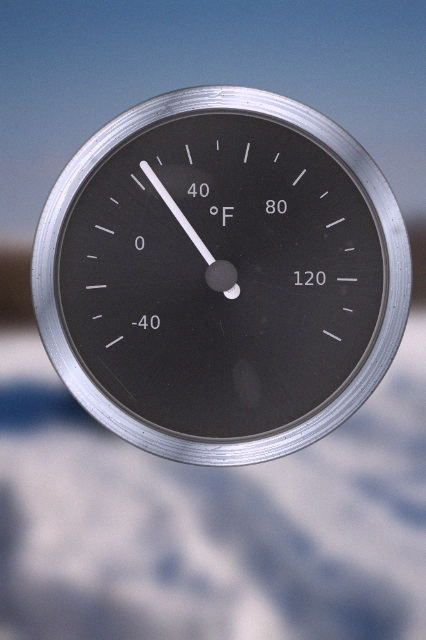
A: 25 °F
